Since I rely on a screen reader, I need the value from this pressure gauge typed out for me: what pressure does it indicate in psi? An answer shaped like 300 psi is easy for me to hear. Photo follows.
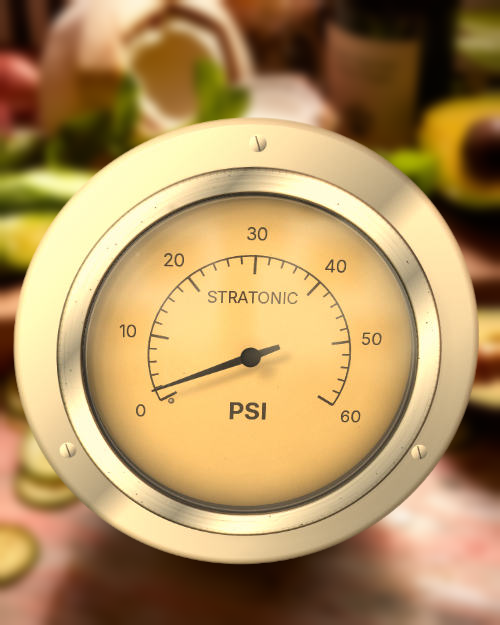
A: 2 psi
